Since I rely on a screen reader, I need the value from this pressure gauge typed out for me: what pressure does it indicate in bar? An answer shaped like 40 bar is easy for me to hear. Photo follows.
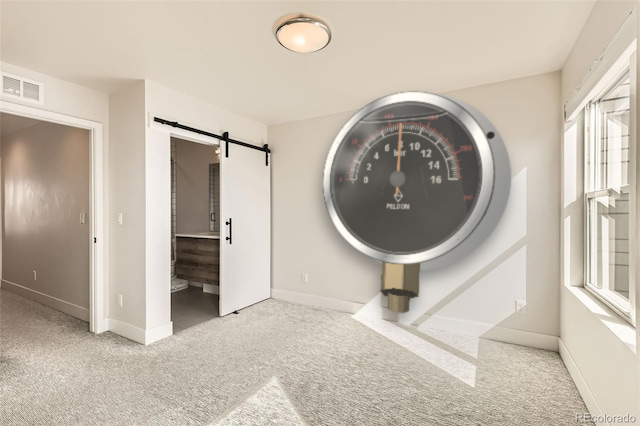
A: 8 bar
